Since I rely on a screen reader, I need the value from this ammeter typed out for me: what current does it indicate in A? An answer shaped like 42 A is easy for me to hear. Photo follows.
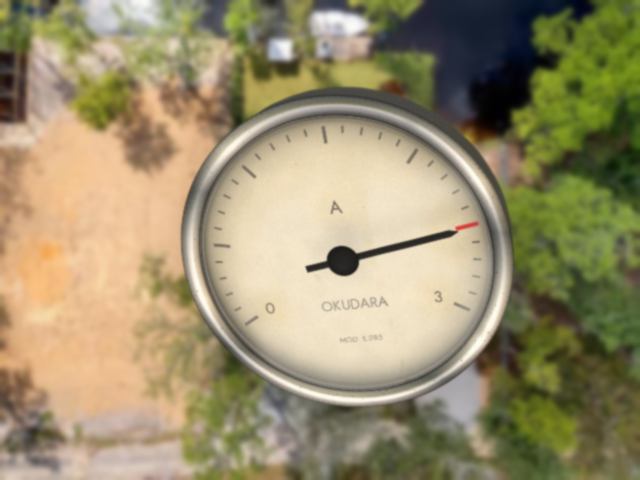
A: 2.5 A
